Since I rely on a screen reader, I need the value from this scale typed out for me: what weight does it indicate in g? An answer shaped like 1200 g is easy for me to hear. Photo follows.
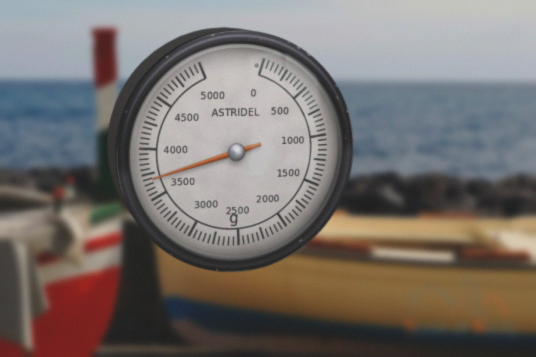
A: 3700 g
